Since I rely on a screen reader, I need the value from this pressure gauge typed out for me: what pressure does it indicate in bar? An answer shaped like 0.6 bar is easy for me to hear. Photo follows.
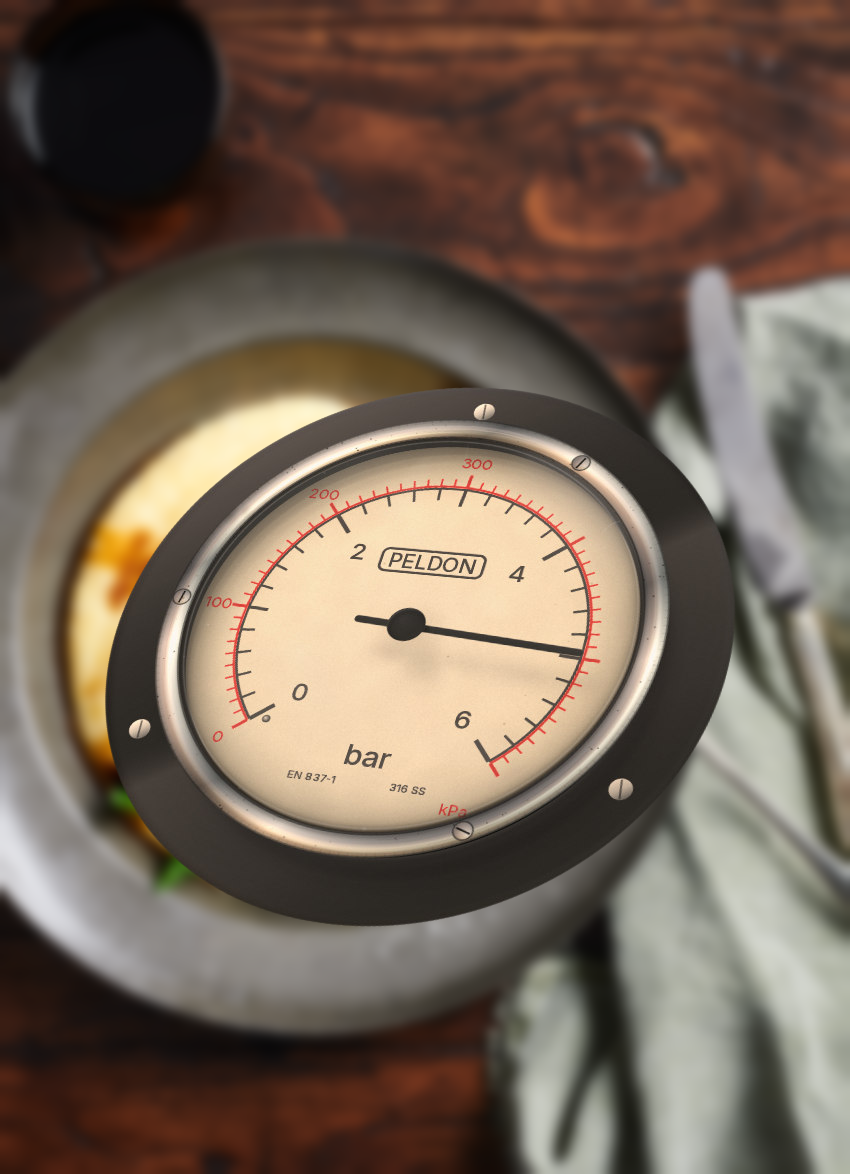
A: 5 bar
